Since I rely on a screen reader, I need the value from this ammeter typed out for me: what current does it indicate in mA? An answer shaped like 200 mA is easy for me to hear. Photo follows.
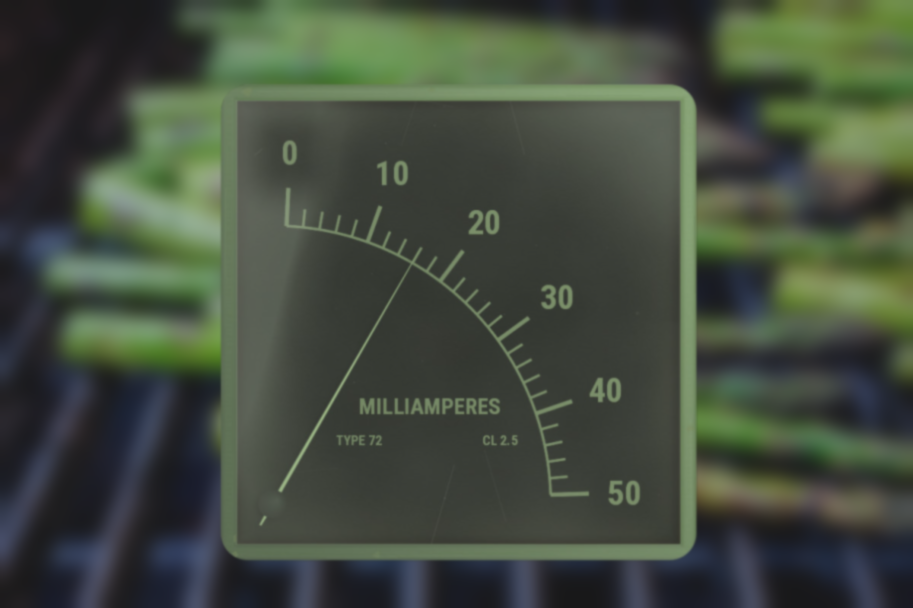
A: 16 mA
